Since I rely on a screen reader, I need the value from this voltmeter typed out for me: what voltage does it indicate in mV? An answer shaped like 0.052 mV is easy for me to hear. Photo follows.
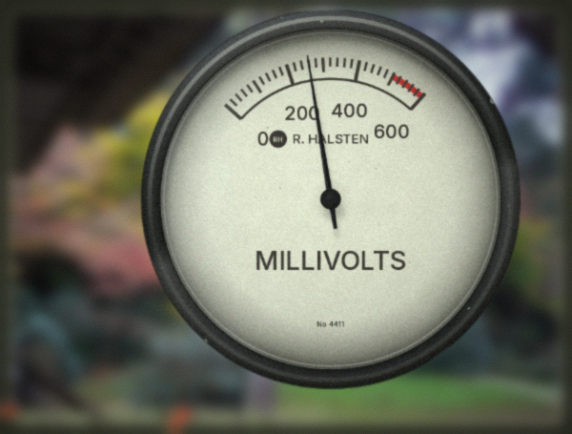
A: 260 mV
